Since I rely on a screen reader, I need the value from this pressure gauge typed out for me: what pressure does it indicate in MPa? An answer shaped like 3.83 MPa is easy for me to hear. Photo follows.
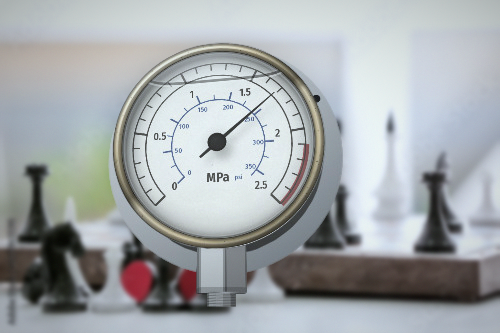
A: 1.7 MPa
